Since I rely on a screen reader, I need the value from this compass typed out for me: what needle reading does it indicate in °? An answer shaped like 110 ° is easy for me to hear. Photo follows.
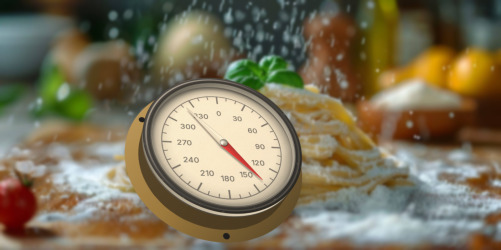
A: 140 °
